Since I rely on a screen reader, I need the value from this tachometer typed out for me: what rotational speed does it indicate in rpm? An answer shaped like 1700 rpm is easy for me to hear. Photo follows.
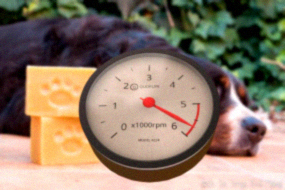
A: 5750 rpm
